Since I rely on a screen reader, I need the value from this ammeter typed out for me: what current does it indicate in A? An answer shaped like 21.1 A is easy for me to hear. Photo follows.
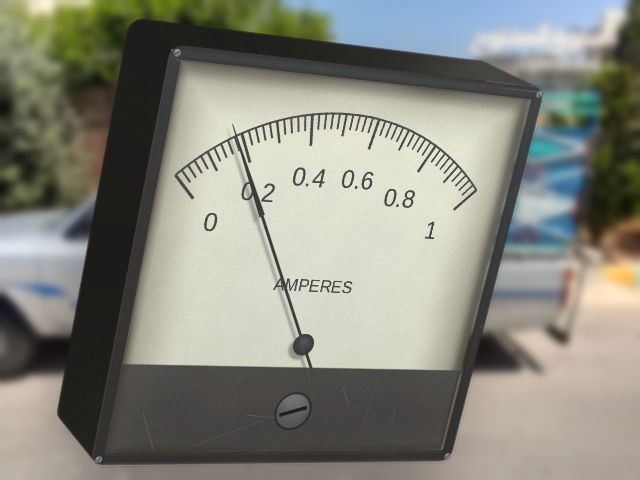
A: 0.18 A
